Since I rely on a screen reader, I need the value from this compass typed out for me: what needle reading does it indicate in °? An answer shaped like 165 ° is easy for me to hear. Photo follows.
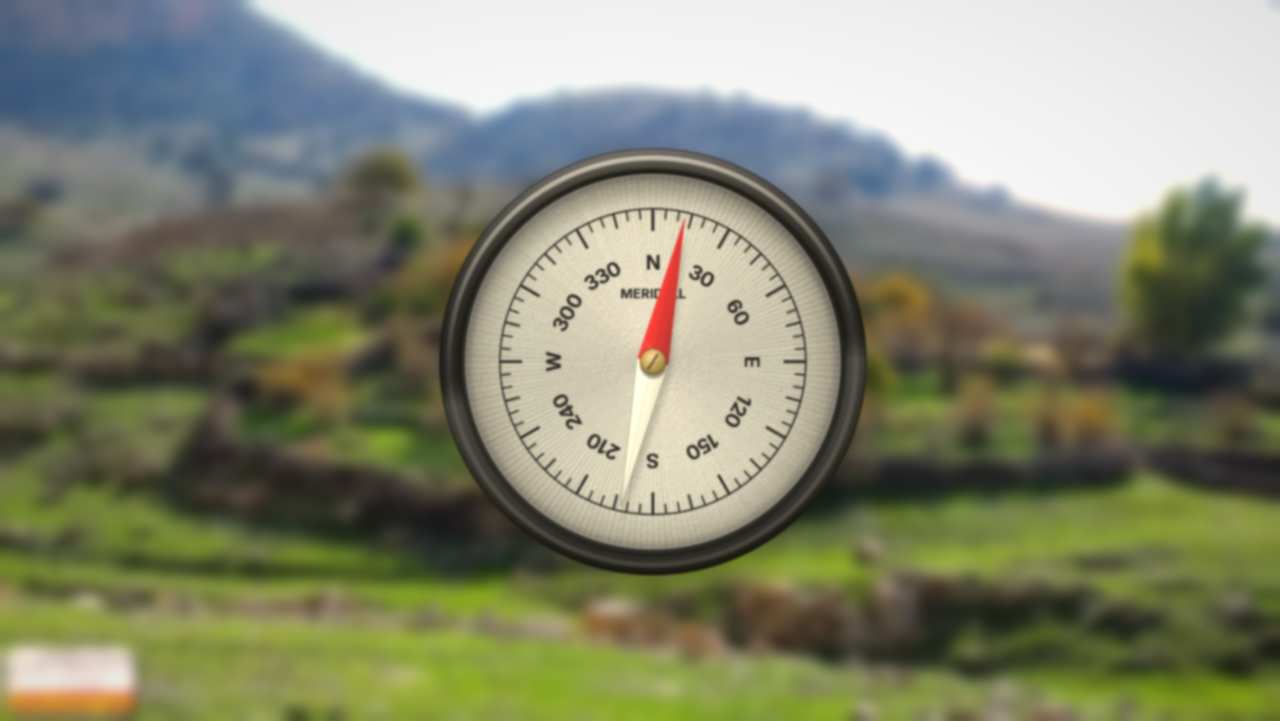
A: 12.5 °
